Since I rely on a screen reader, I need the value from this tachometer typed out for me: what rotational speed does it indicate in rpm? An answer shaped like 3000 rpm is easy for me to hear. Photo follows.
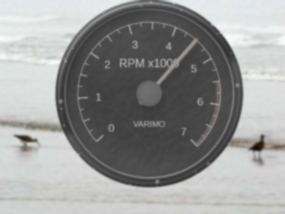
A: 4500 rpm
